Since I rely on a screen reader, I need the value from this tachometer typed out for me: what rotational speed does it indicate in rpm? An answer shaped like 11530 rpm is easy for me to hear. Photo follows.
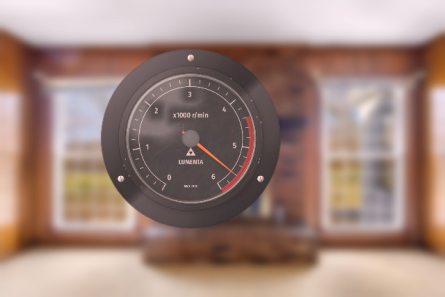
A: 5600 rpm
